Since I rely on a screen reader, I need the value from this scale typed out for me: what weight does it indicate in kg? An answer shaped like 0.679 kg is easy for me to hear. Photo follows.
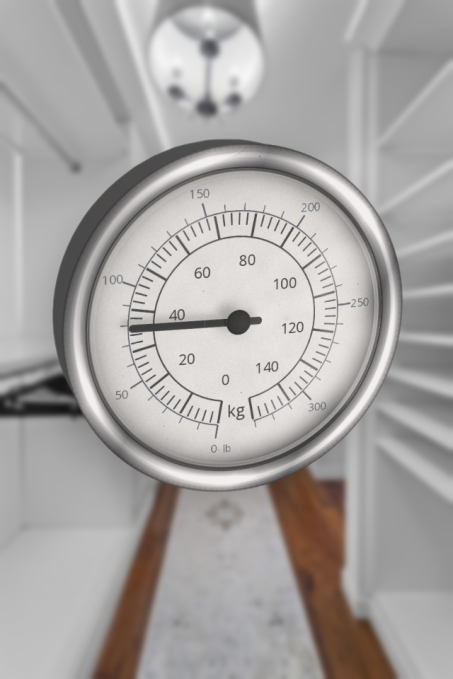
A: 36 kg
